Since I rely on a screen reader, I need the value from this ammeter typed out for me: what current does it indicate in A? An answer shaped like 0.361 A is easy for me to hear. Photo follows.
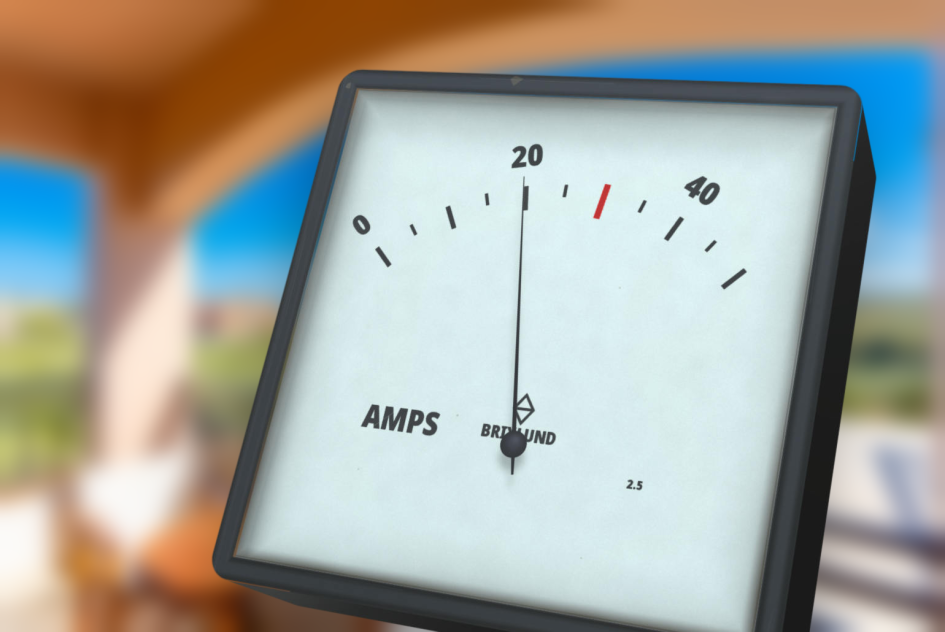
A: 20 A
